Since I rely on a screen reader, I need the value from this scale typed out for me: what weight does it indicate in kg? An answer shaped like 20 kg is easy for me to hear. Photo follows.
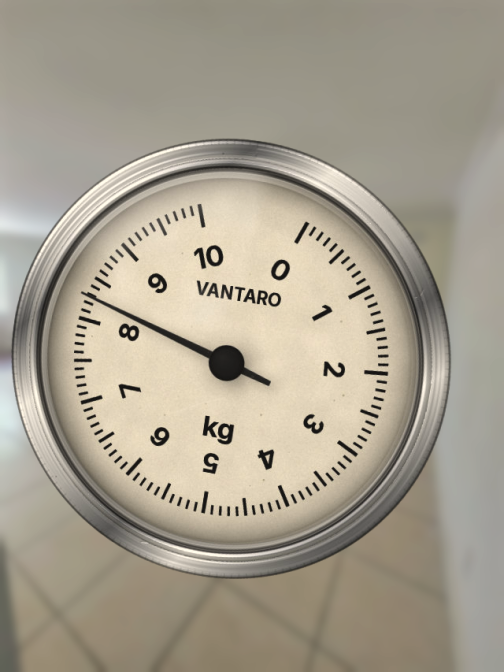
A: 8.3 kg
